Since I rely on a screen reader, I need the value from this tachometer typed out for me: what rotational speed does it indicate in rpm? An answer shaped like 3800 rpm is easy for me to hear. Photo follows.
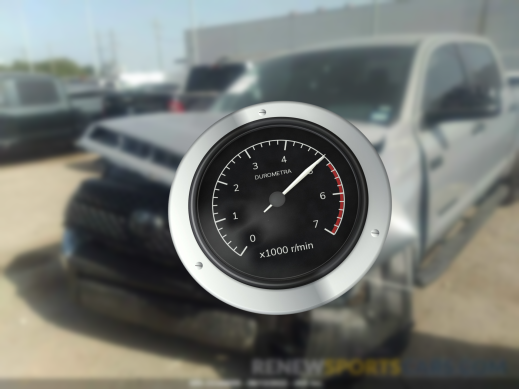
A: 5000 rpm
